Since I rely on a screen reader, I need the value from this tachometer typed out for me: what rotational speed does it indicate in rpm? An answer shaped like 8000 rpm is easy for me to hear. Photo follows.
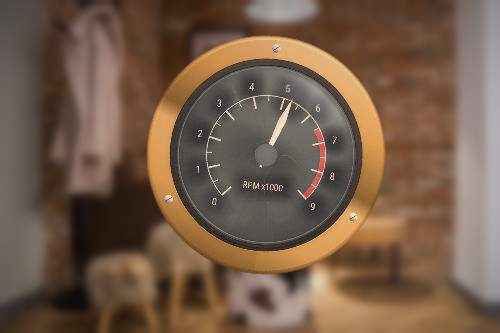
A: 5250 rpm
